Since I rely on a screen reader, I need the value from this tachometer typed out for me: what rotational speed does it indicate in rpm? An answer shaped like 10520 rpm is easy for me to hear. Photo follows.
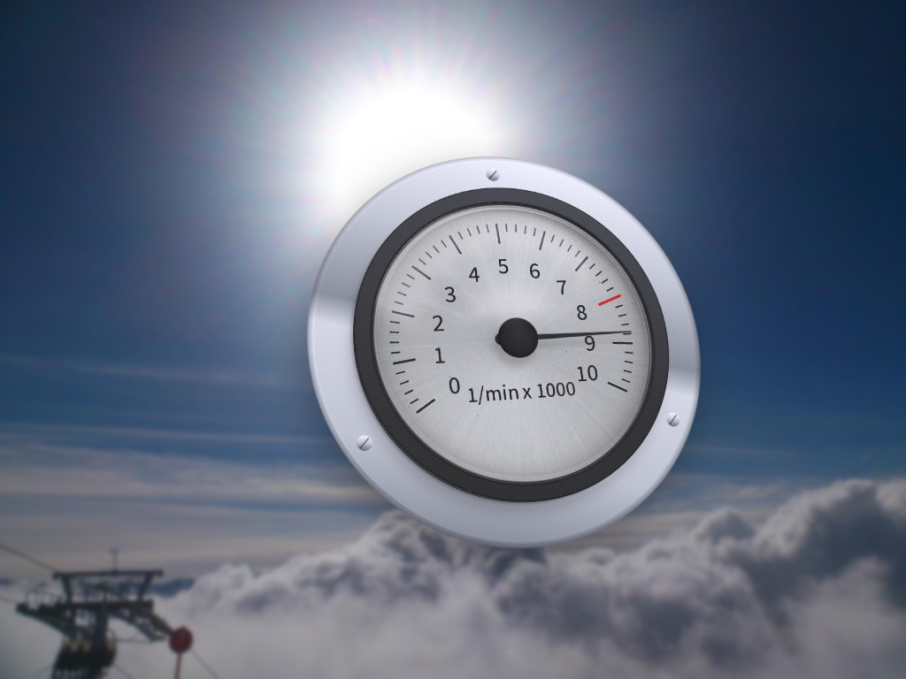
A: 8800 rpm
